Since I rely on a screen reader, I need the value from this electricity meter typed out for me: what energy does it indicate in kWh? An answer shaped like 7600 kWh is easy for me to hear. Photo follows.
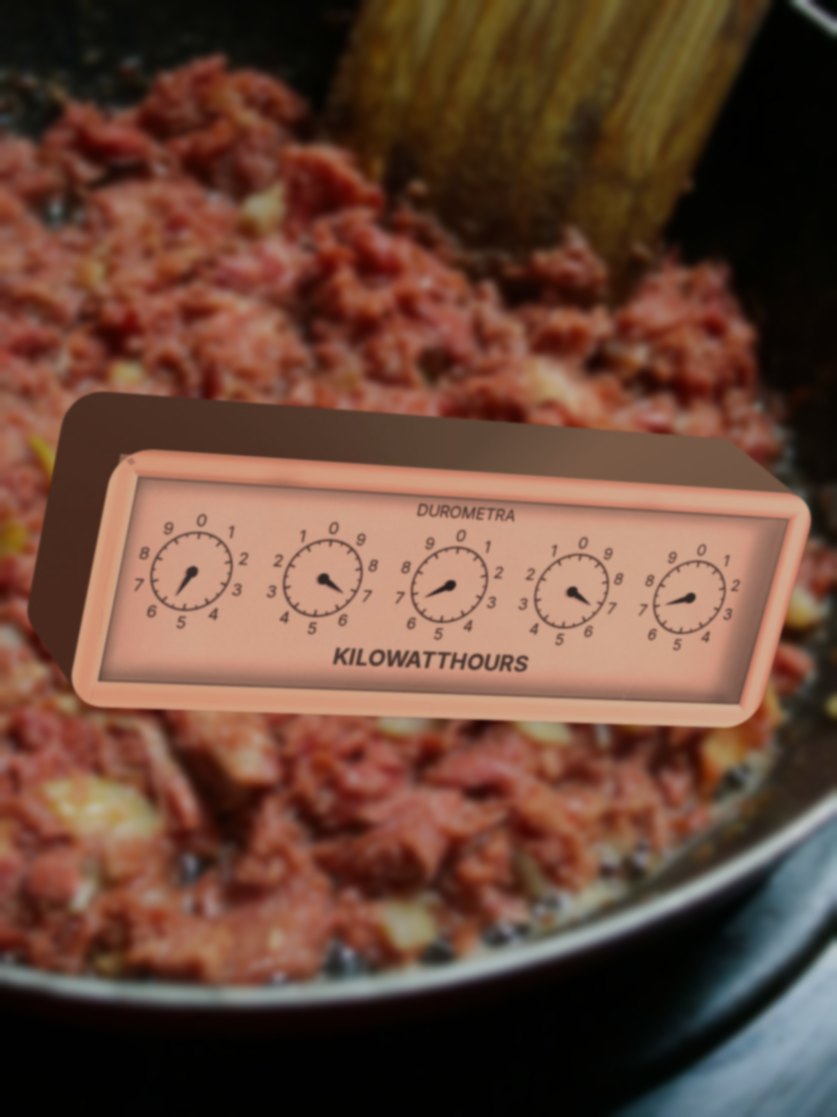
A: 56667 kWh
